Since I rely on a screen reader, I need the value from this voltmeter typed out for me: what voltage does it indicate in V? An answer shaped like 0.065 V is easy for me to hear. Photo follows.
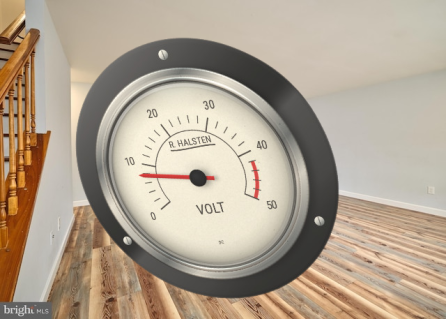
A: 8 V
